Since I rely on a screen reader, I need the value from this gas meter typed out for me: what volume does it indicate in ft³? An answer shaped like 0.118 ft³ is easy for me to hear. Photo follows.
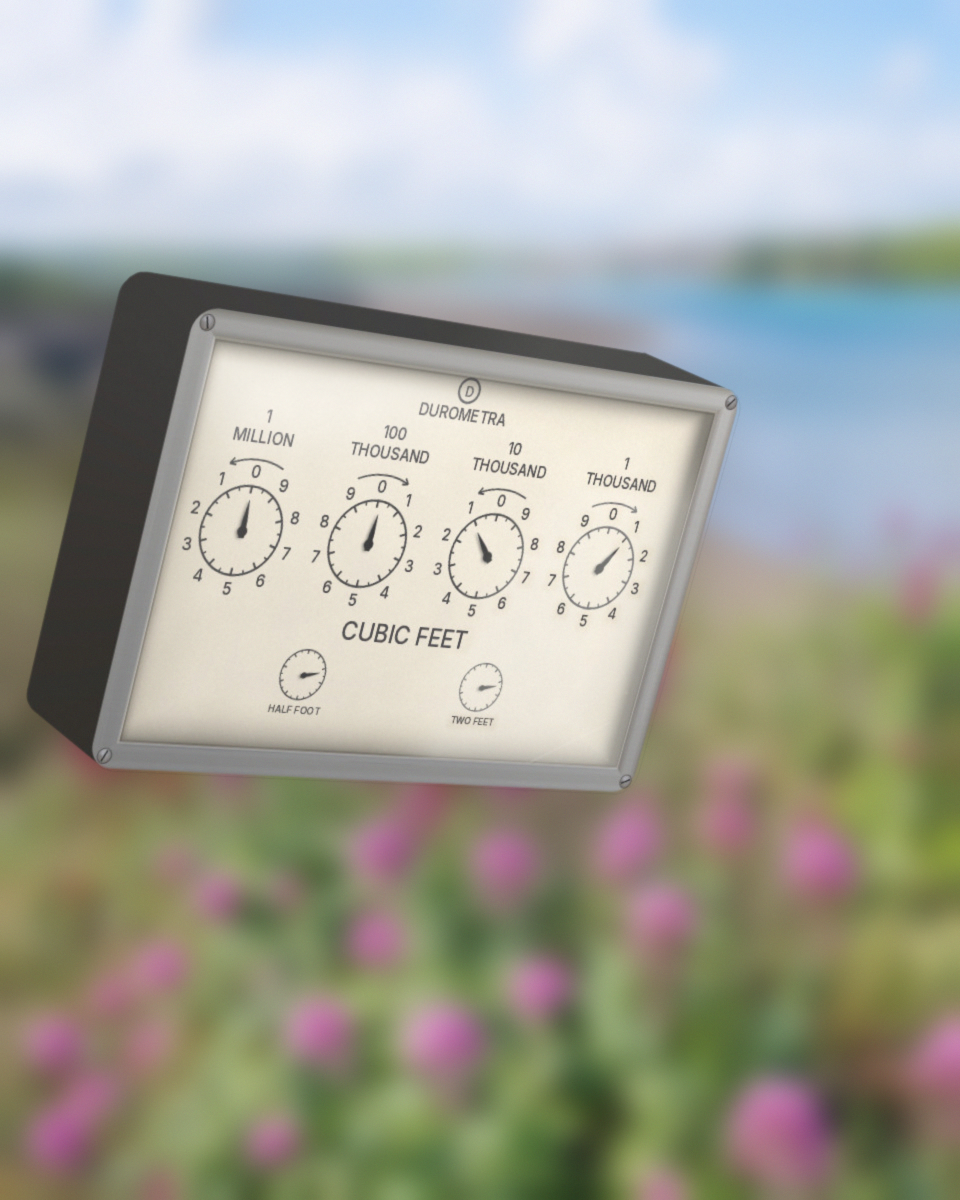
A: 1100 ft³
